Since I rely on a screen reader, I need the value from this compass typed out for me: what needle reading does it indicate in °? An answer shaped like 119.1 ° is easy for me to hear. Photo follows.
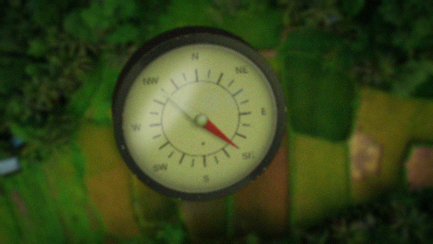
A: 135 °
